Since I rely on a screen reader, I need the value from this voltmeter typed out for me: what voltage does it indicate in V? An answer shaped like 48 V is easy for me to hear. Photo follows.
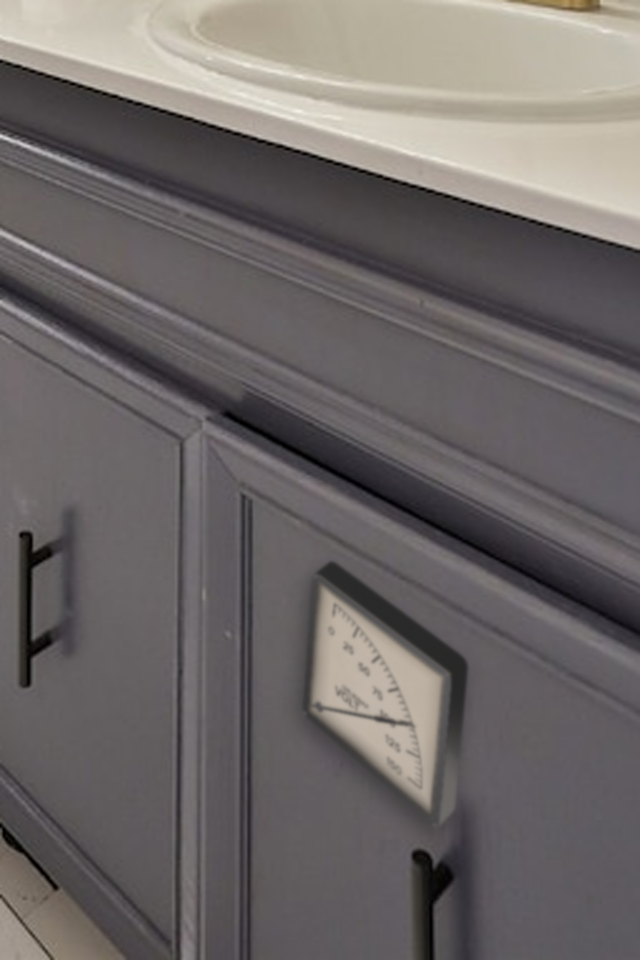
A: 100 V
